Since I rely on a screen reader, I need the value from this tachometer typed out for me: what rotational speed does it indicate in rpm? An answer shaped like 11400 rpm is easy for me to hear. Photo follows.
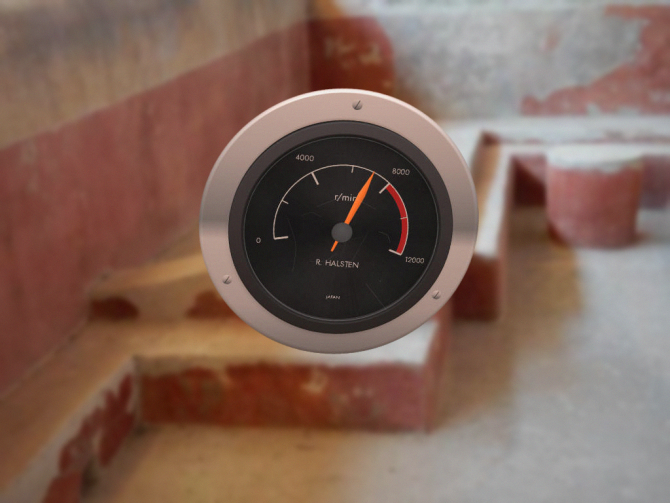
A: 7000 rpm
